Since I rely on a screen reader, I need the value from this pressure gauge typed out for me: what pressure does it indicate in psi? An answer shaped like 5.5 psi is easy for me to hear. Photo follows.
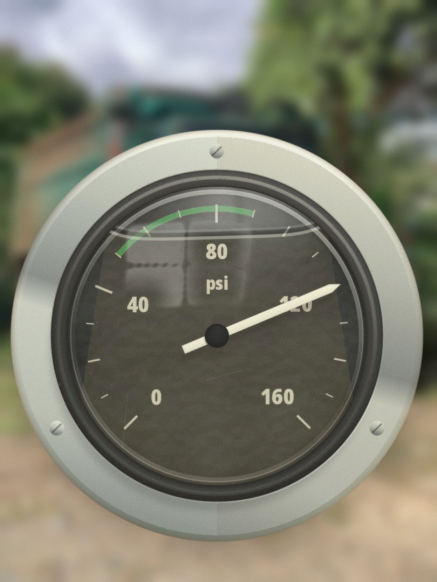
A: 120 psi
